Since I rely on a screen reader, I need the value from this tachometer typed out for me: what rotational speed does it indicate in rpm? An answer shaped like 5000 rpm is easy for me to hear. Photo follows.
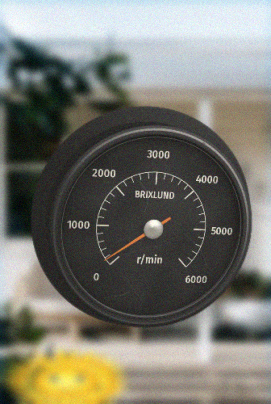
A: 200 rpm
